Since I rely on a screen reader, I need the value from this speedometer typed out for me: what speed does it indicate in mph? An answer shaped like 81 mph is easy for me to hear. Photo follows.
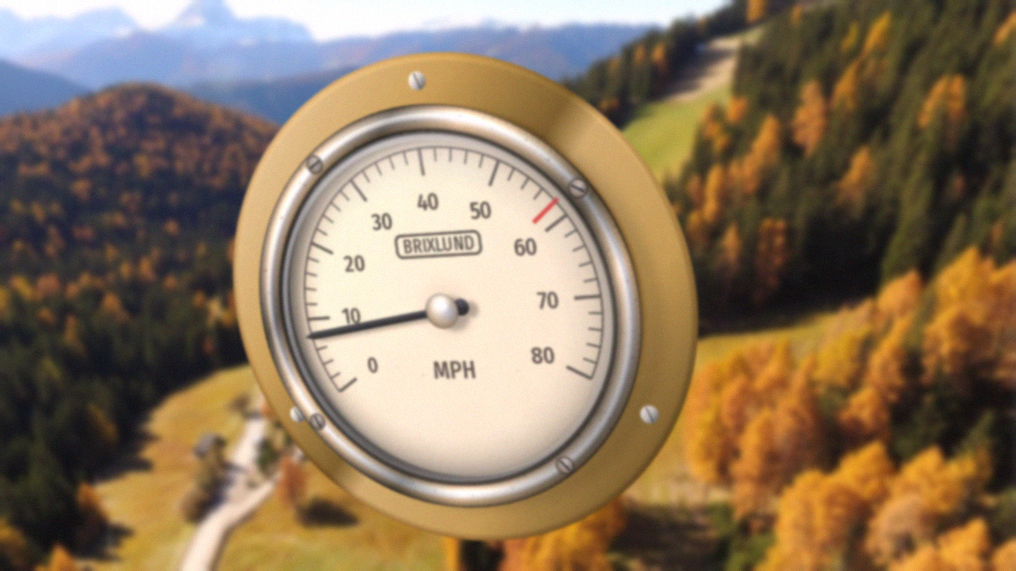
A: 8 mph
